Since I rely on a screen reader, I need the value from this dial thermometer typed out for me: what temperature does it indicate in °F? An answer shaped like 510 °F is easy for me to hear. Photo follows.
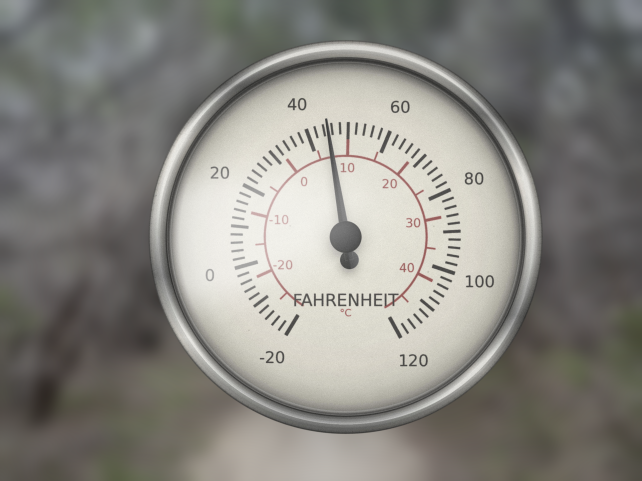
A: 45 °F
